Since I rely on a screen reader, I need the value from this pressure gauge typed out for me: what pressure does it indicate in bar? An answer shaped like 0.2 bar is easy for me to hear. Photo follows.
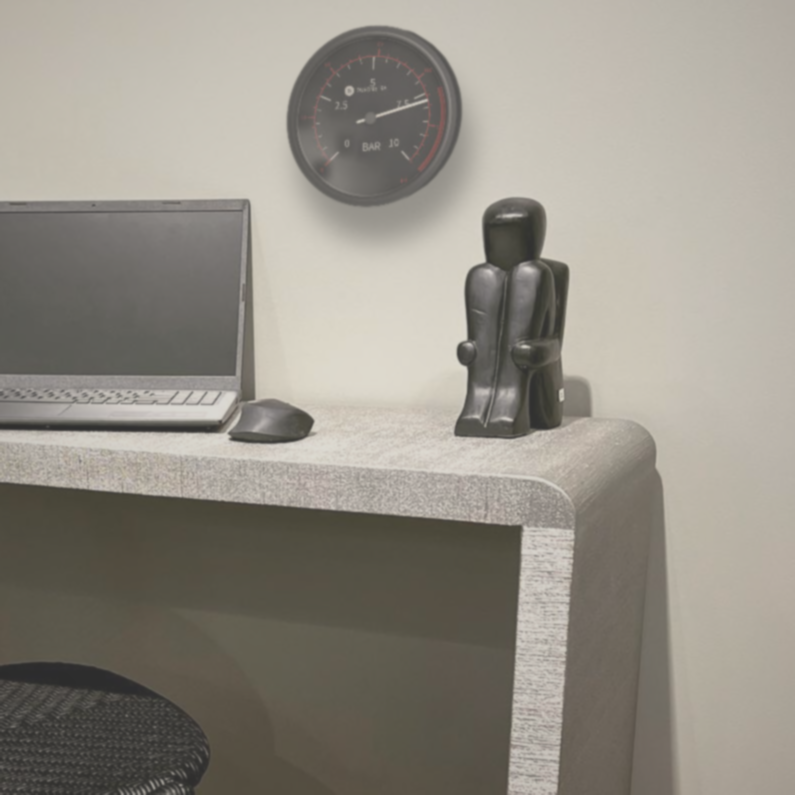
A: 7.75 bar
